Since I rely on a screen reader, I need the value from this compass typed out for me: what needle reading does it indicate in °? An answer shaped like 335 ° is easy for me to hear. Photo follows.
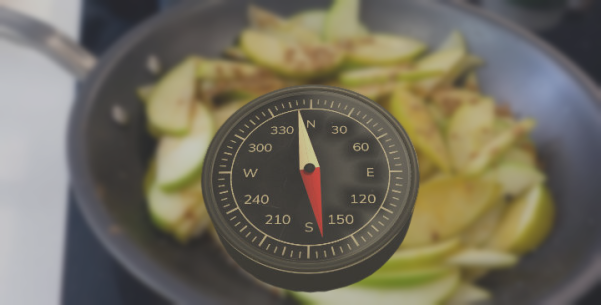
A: 170 °
